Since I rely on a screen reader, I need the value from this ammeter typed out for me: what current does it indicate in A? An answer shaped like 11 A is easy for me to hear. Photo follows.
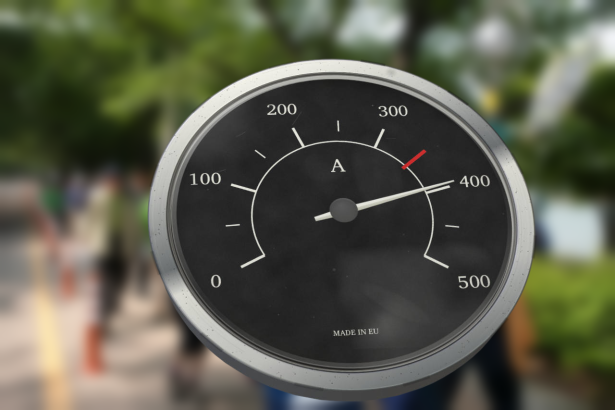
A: 400 A
